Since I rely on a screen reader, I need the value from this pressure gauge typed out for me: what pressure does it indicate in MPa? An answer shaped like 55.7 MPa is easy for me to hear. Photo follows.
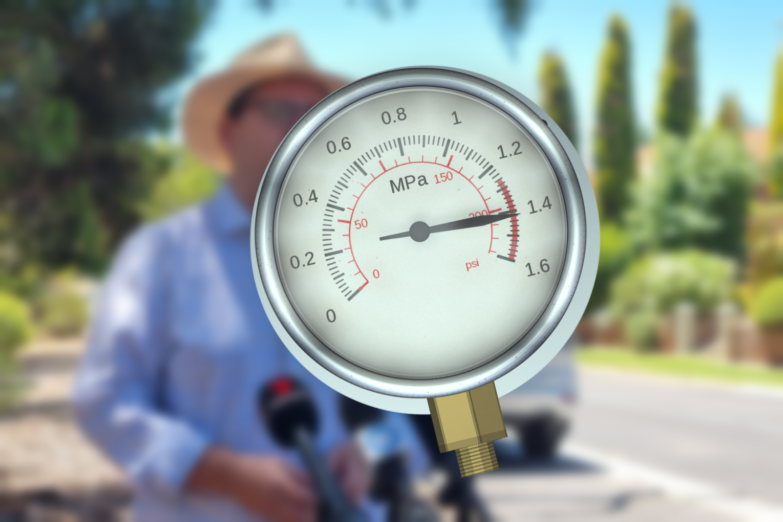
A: 1.42 MPa
